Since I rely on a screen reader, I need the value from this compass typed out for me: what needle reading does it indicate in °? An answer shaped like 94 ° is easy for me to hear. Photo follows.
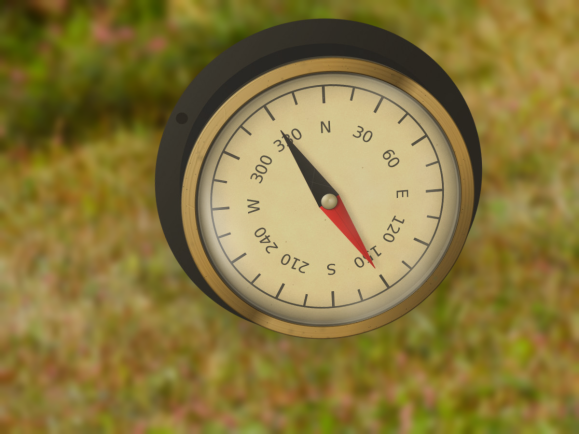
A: 150 °
